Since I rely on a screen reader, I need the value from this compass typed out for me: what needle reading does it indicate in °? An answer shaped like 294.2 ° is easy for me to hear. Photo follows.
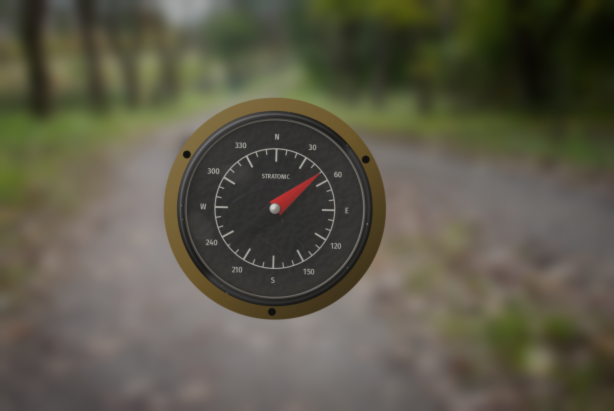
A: 50 °
